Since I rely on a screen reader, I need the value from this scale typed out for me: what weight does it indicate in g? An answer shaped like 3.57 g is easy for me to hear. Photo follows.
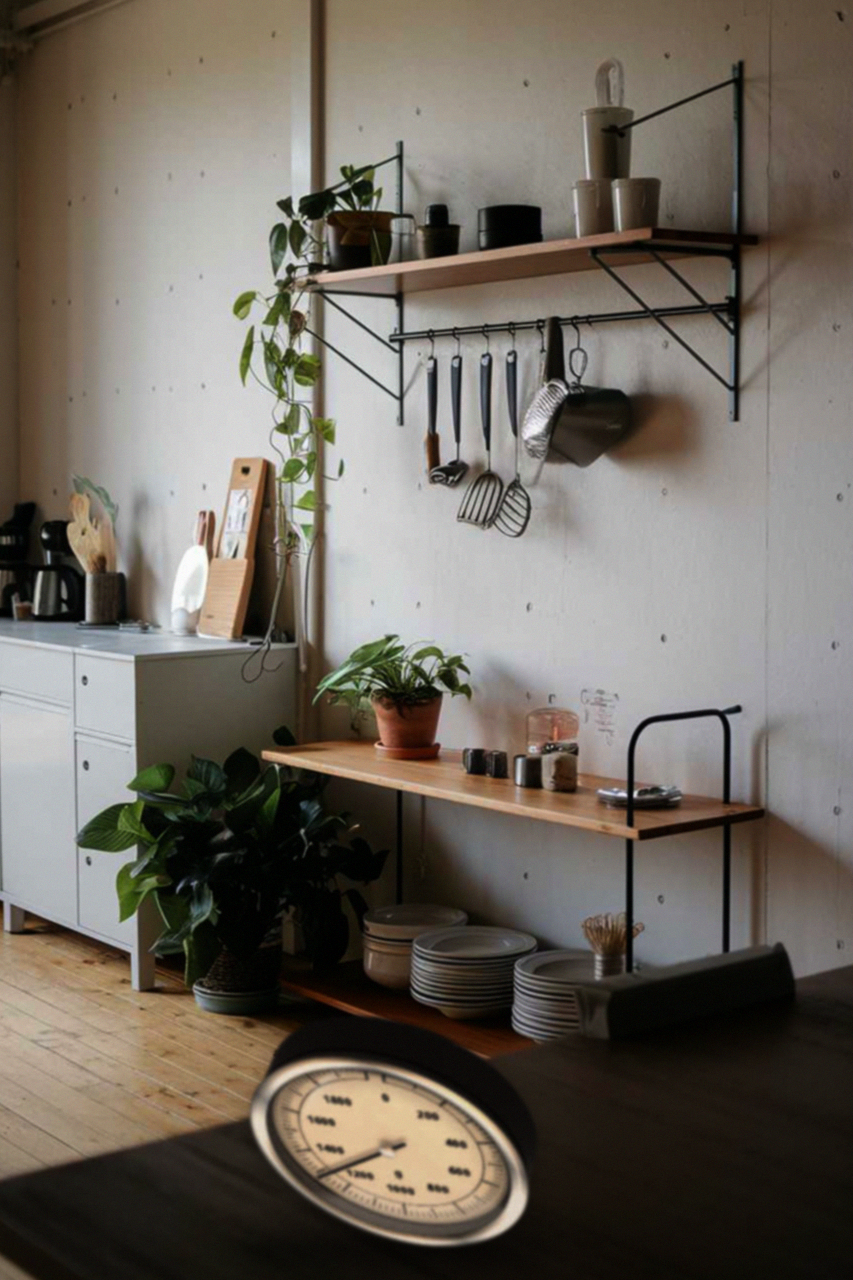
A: 1300 g
